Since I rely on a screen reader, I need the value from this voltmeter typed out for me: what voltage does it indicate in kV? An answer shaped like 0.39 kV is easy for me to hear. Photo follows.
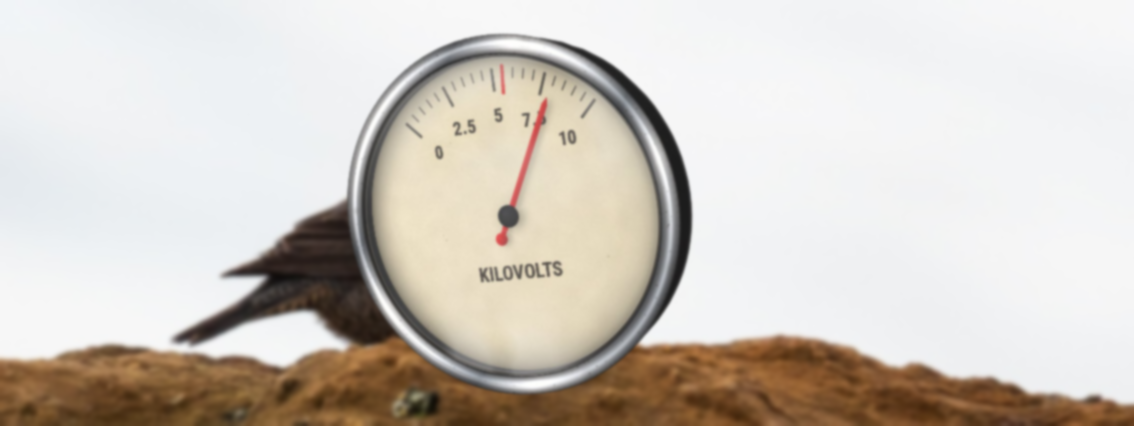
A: 8 kV
